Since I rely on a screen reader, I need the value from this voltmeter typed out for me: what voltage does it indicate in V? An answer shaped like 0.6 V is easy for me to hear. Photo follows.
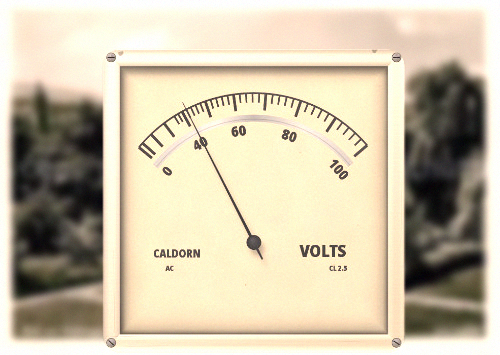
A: 42 V
